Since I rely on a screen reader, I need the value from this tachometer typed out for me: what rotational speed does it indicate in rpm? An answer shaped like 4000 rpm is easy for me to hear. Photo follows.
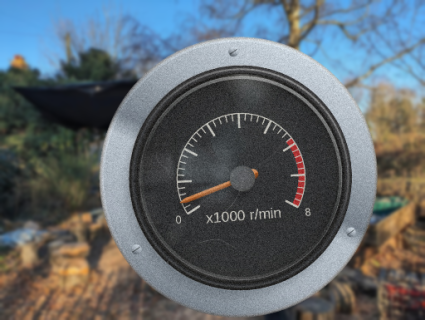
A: 400 rpm
